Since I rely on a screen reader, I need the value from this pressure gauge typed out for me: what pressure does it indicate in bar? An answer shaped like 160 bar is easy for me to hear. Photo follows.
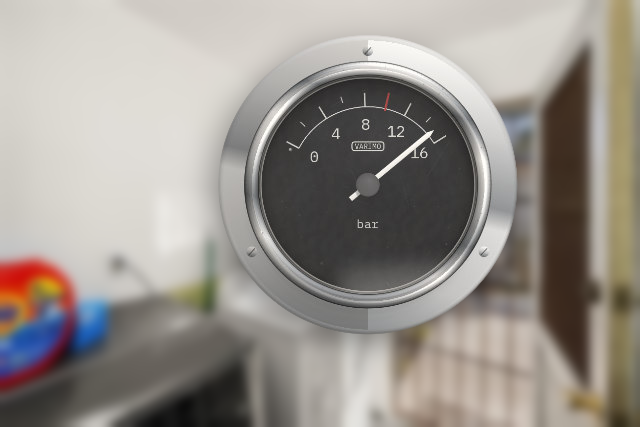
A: 15 bar
